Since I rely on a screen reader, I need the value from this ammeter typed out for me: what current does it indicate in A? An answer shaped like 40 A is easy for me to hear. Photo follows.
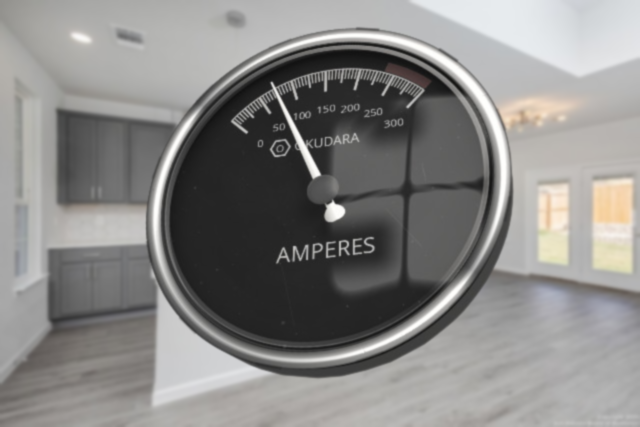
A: 75 A
